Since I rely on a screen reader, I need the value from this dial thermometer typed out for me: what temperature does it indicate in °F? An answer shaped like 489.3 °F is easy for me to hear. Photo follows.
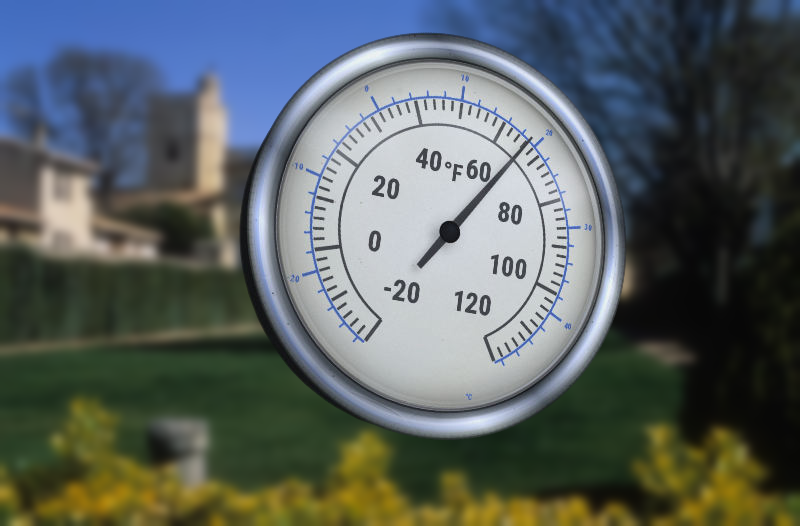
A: 66 °F
